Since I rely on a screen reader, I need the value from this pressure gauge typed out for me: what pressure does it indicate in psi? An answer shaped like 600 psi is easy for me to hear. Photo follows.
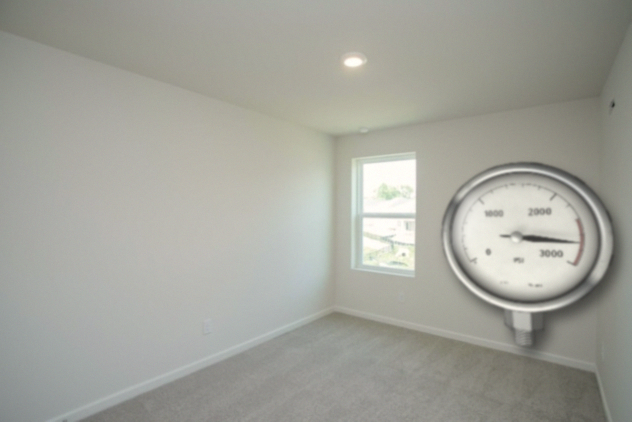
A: 2700 psi
